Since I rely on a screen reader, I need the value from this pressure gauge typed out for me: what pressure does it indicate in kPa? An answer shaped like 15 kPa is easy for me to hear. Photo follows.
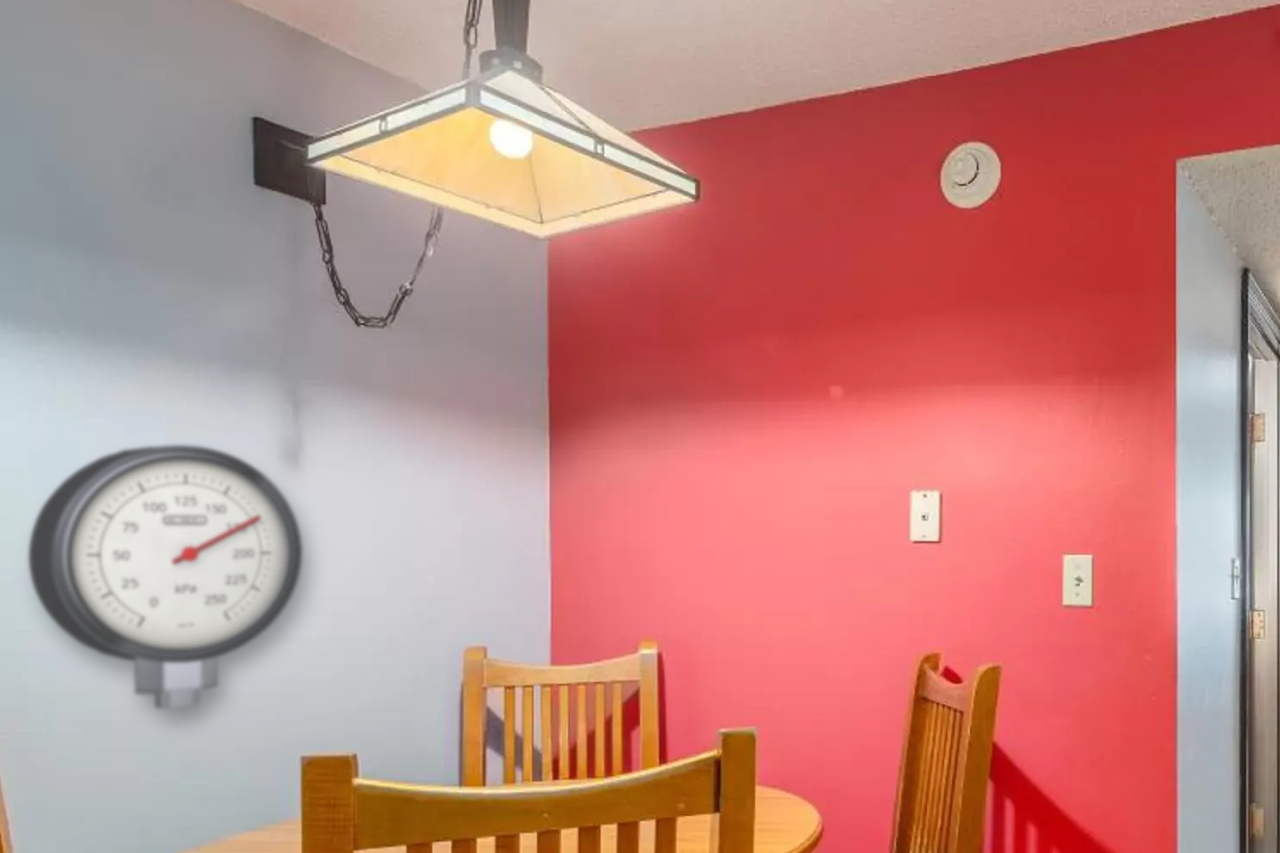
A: 175 kPa
